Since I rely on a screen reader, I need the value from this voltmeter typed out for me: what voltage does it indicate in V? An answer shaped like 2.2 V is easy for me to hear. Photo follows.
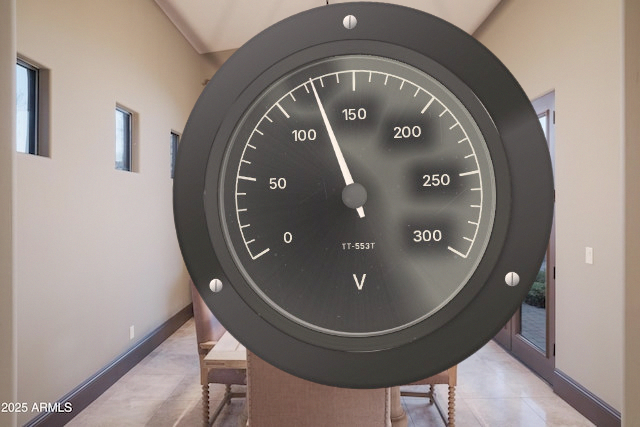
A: 125 V
